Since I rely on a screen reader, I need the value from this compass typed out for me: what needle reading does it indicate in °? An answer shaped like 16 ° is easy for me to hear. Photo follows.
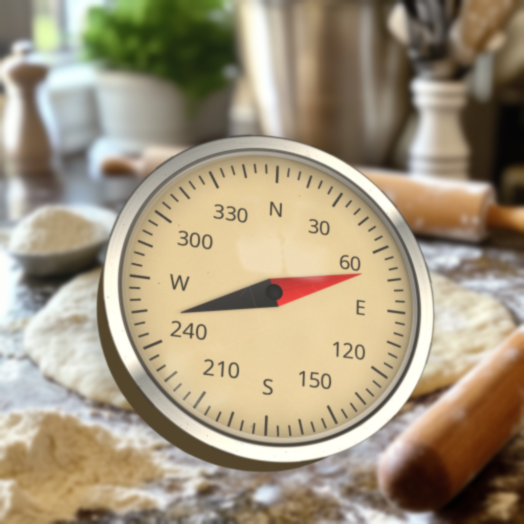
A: 70 °
